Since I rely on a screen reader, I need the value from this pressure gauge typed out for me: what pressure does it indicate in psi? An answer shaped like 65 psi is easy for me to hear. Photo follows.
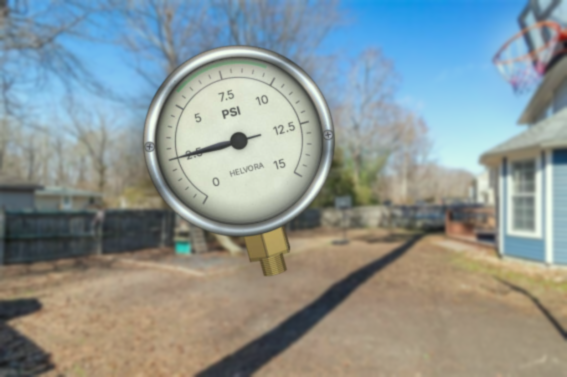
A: 2.5 psi
